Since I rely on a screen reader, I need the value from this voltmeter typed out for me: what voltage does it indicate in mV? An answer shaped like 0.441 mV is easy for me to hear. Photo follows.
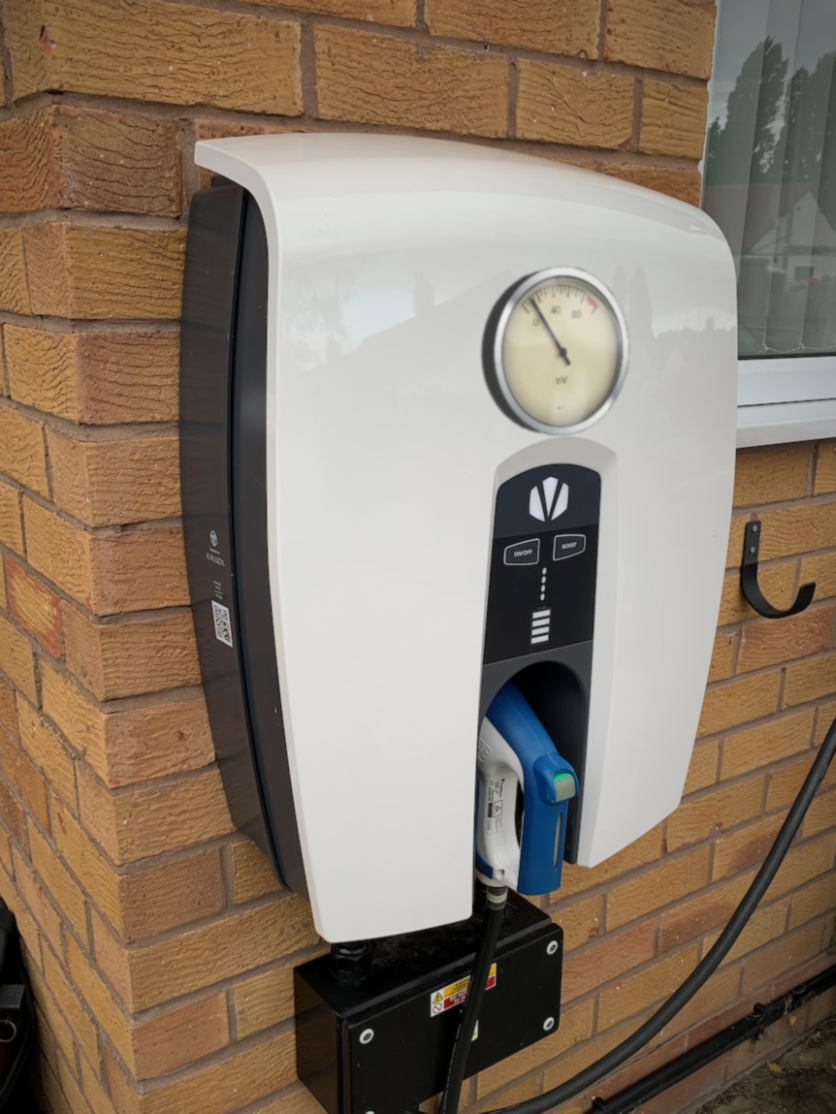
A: 10 mV
